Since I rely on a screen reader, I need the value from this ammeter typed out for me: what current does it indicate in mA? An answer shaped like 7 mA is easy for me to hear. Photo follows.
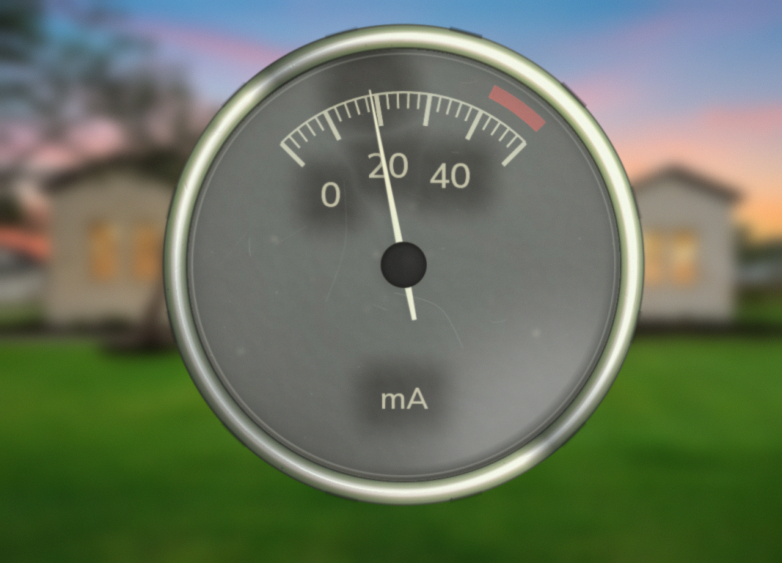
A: 19 mA
